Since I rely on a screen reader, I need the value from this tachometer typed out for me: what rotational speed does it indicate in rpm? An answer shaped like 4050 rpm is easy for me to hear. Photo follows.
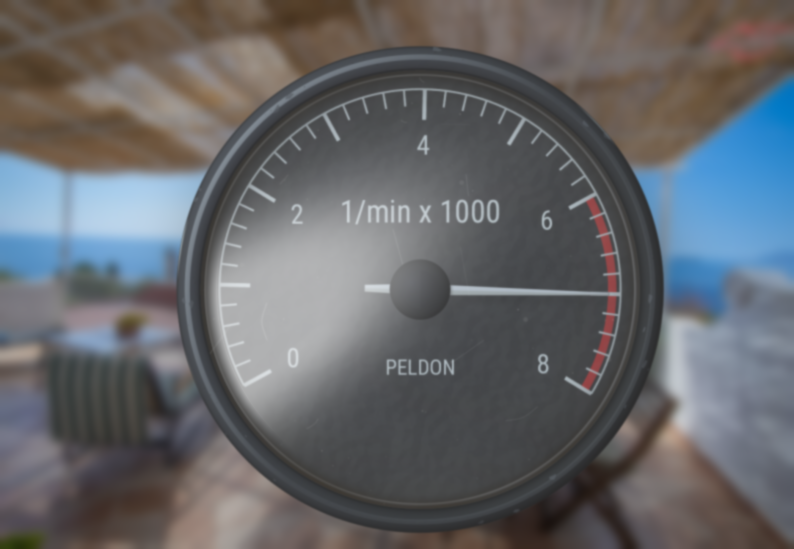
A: 7000 rpm
